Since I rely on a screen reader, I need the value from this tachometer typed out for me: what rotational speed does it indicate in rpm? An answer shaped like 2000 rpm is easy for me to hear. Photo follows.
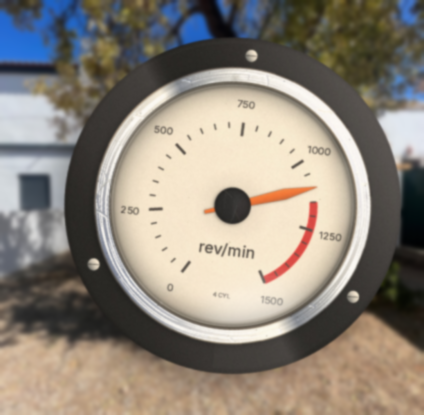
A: 1100 rpm
